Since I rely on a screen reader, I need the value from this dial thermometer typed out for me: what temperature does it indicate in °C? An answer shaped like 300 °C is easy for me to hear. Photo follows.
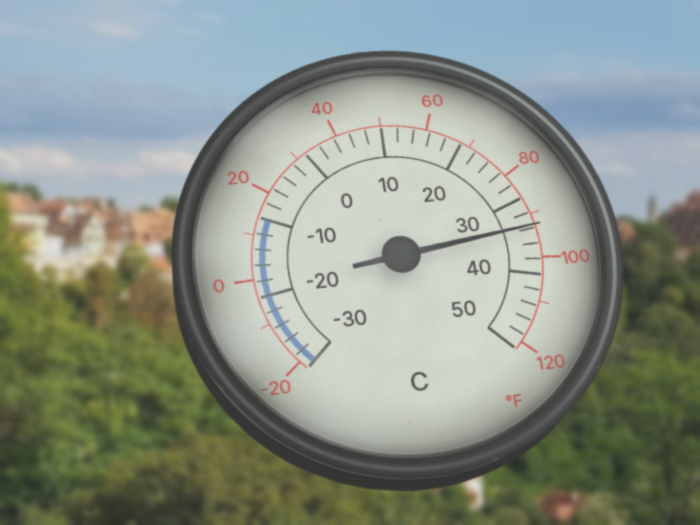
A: 34 °C
